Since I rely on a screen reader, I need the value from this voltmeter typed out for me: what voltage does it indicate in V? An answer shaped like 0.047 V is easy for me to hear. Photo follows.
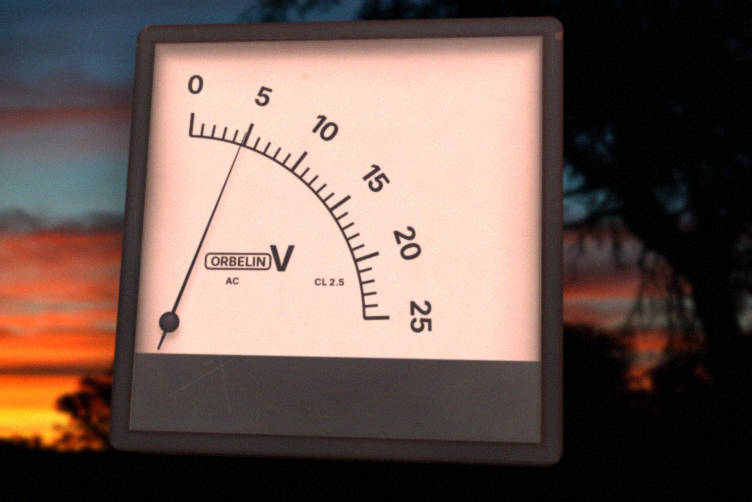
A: 5 V
